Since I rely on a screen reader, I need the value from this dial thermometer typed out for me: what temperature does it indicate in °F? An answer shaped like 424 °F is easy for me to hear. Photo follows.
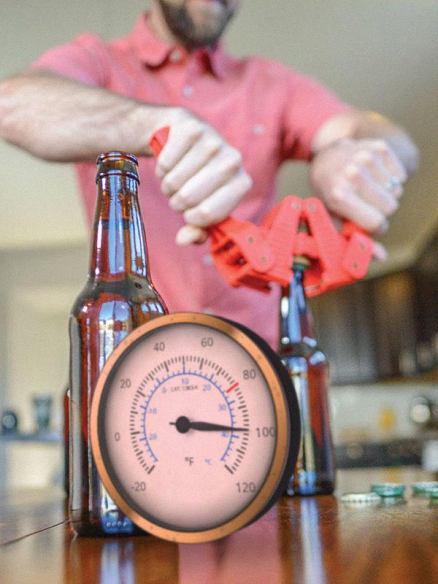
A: 100 °F
